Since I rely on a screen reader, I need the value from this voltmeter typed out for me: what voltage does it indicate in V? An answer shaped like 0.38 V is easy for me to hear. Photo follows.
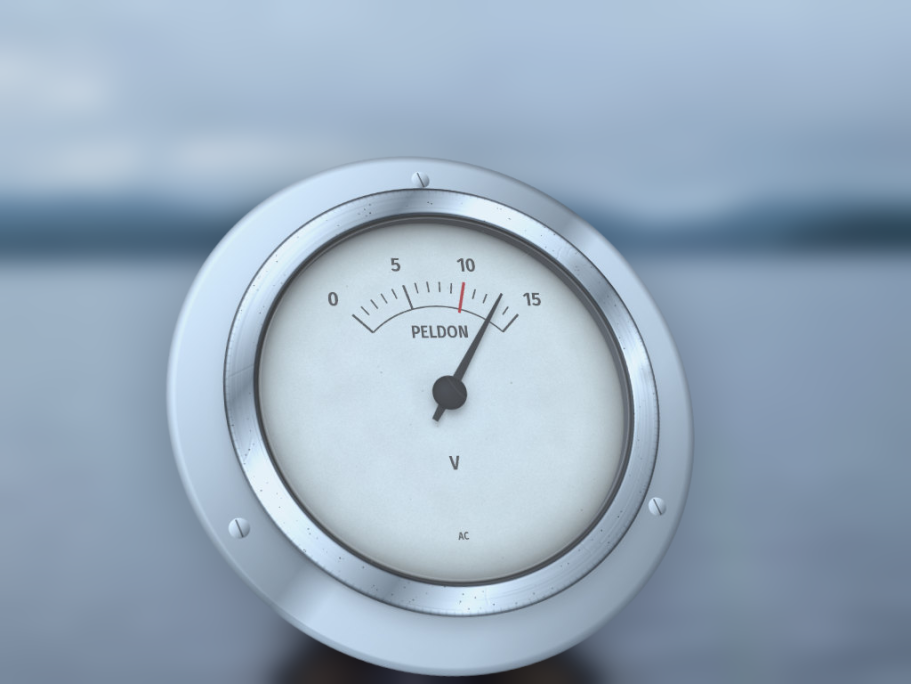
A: 13 V
